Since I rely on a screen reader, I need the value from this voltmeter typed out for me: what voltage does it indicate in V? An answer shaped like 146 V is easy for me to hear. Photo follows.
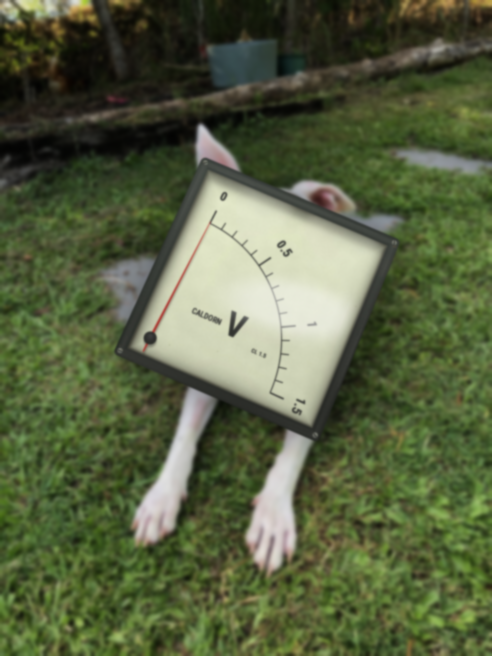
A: 0 V
